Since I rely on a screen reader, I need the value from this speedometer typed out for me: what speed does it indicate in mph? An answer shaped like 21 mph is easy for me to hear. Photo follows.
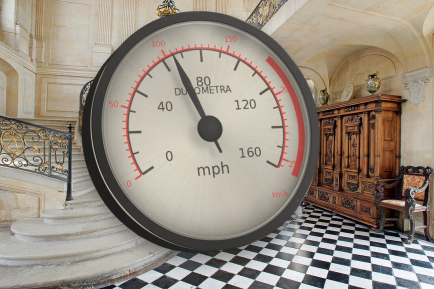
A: 65 mph
